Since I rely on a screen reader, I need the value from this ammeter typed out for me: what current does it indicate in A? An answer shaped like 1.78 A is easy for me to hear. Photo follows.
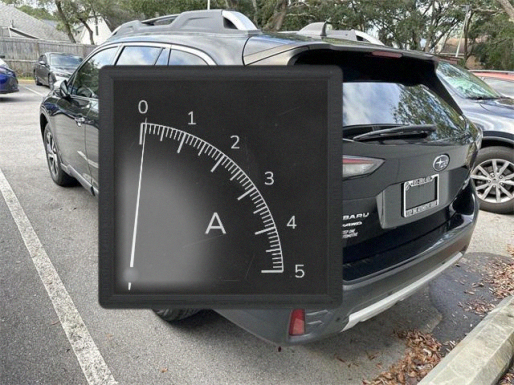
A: 0.1 A
